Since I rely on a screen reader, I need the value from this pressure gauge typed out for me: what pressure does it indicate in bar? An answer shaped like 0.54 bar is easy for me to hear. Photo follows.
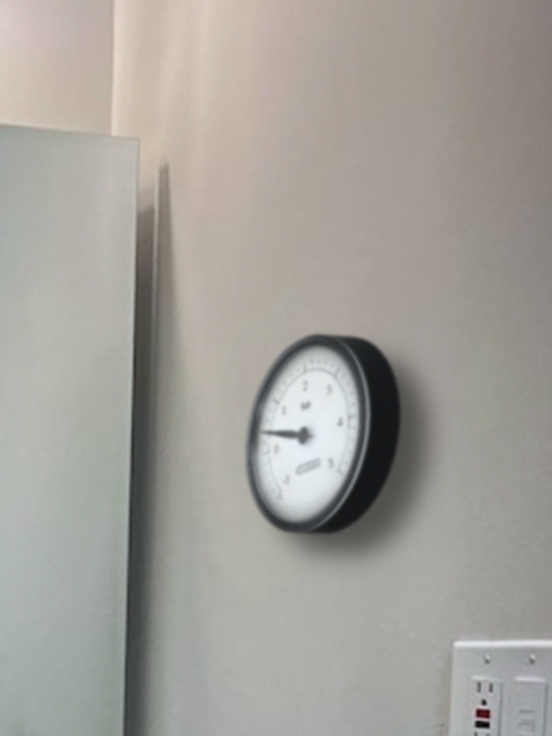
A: 0.4 bar
